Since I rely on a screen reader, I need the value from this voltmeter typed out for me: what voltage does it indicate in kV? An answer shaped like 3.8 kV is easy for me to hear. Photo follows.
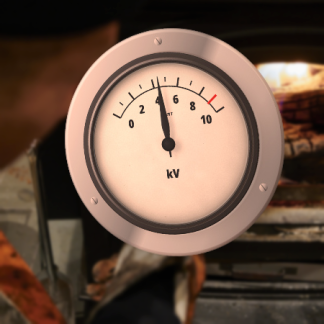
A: 4.5 kV
